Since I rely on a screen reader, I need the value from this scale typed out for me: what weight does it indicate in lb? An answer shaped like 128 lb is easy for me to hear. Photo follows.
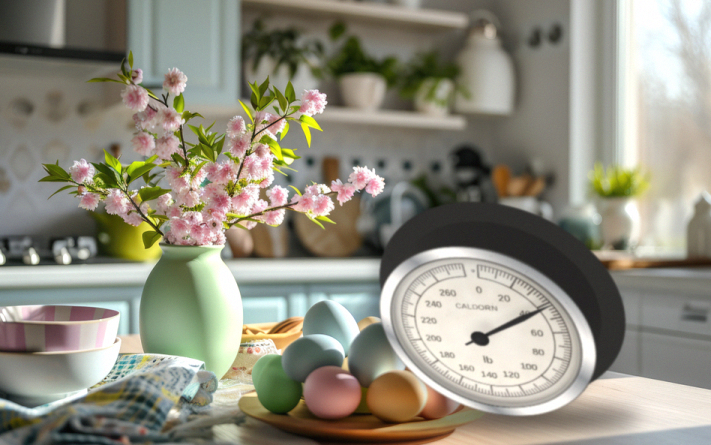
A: 40 lb
